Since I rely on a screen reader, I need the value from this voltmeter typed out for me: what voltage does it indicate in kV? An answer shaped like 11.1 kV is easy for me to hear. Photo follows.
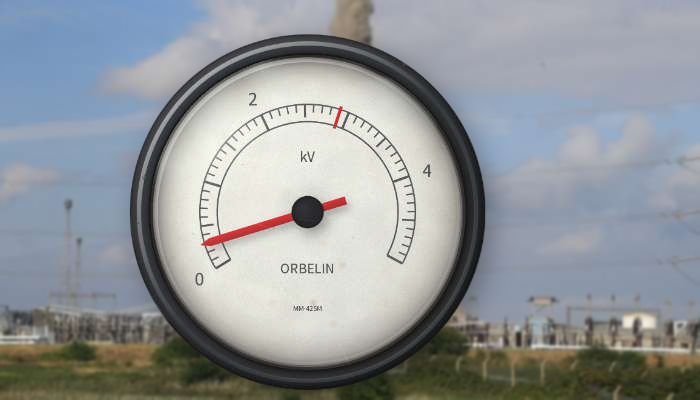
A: 0.3 kV
